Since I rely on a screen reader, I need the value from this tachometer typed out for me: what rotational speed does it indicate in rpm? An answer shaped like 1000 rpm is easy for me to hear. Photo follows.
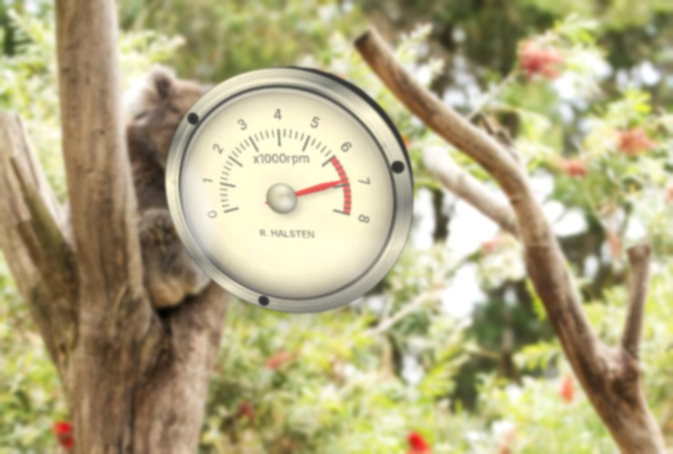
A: 6800 rpm
